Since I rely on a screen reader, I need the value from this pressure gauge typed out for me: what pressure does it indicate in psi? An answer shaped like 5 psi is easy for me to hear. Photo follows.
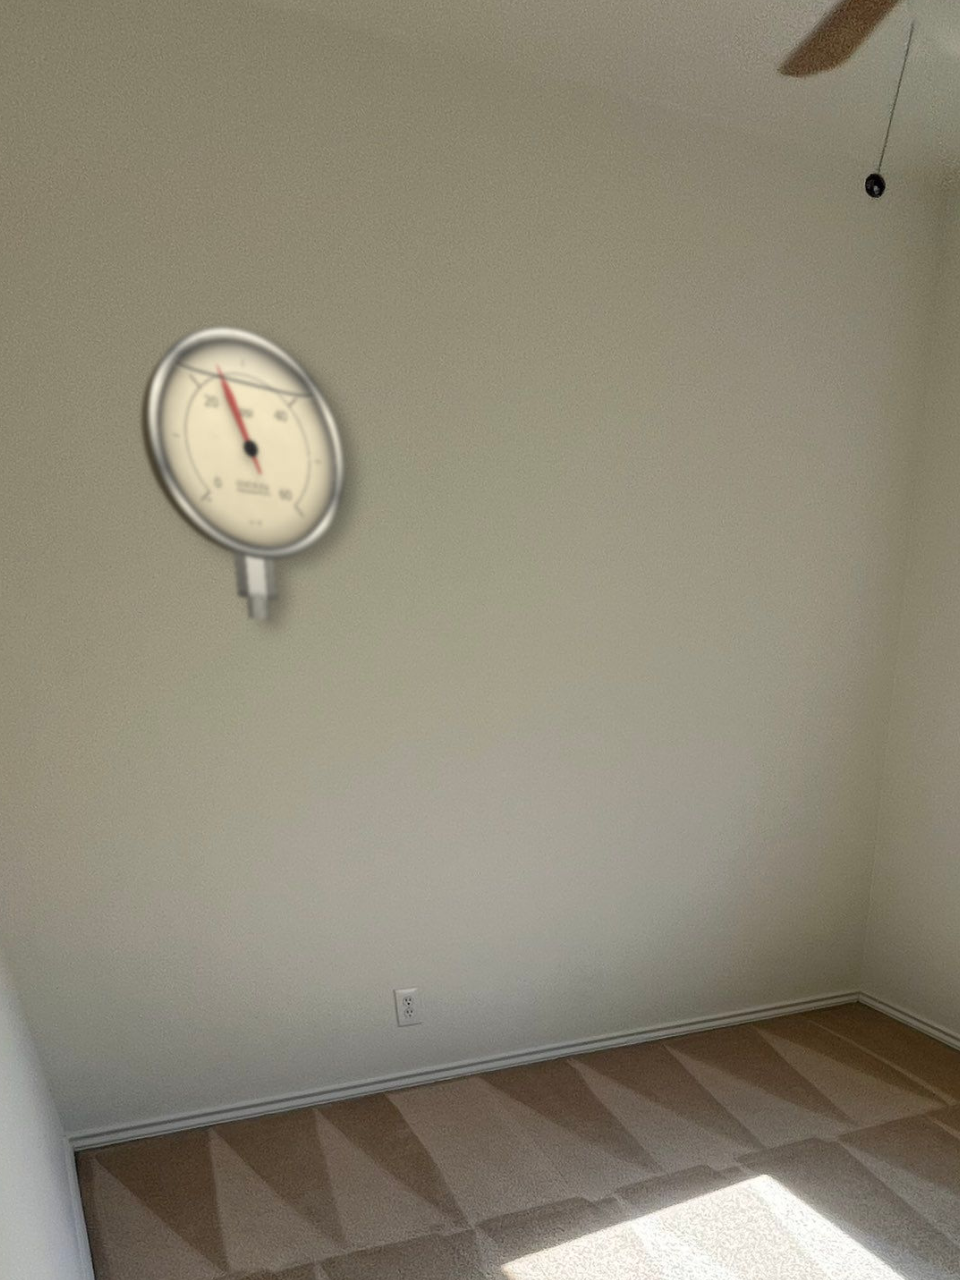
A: 25 psi
